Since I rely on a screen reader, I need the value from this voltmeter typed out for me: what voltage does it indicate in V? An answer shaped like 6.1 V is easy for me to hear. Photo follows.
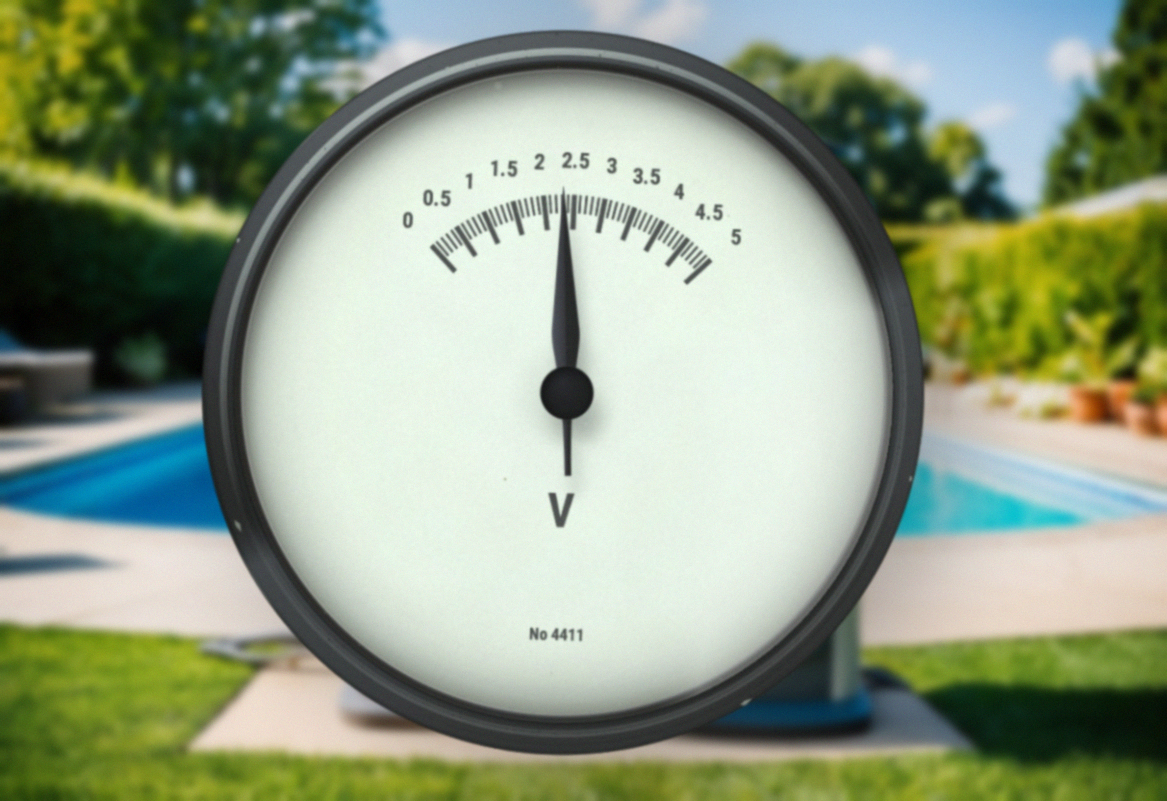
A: 2.3 V
